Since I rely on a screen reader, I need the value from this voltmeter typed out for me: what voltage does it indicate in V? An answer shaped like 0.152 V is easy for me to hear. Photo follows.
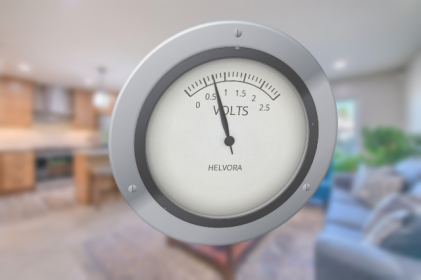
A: 0.7 V
